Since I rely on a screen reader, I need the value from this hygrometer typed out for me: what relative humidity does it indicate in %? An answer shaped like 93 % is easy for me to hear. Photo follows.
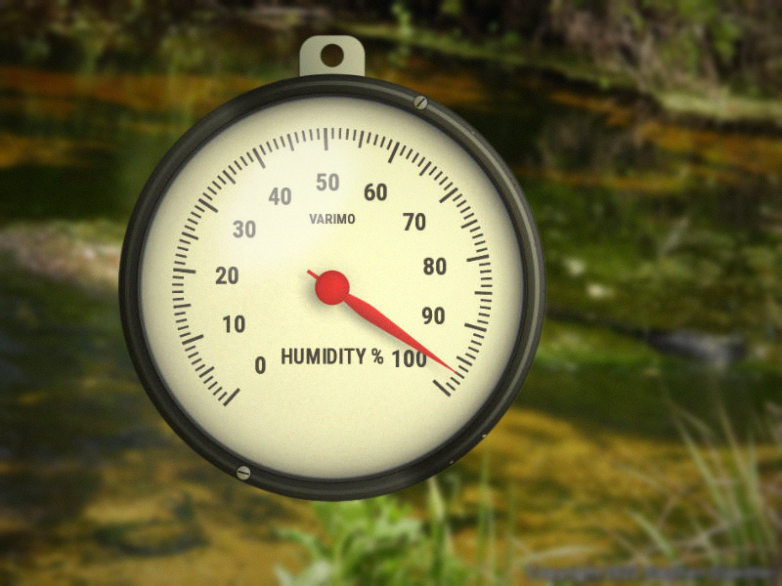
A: 97 %
